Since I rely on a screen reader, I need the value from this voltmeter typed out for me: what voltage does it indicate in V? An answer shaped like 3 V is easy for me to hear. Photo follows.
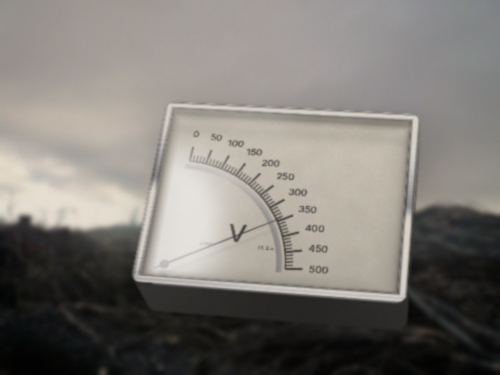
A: 350 V
